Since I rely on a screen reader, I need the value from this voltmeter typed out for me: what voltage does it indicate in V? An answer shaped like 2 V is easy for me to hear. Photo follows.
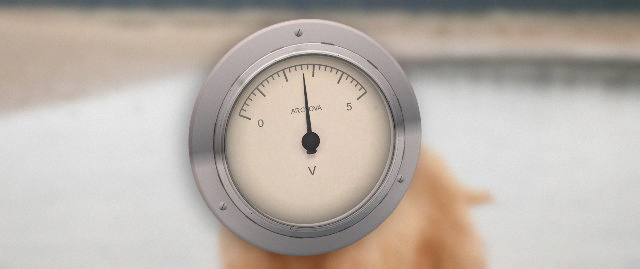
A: 2.6 V
